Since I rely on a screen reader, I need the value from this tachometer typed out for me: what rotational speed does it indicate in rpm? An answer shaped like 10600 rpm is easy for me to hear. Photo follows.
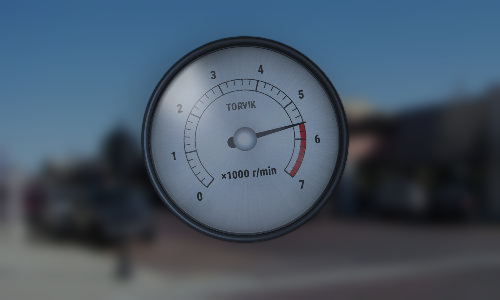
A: 5600 rpm
